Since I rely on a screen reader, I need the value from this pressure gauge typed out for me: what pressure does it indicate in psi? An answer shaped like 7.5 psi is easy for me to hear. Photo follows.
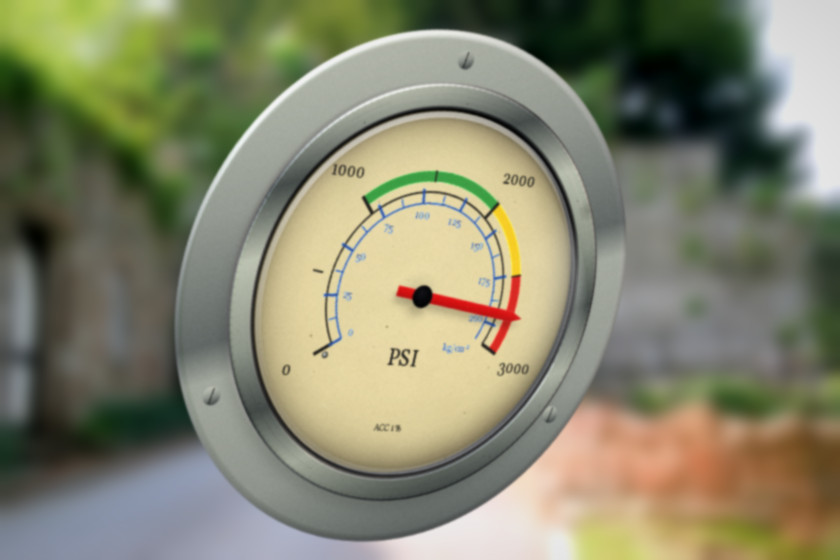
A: 2750 psi
